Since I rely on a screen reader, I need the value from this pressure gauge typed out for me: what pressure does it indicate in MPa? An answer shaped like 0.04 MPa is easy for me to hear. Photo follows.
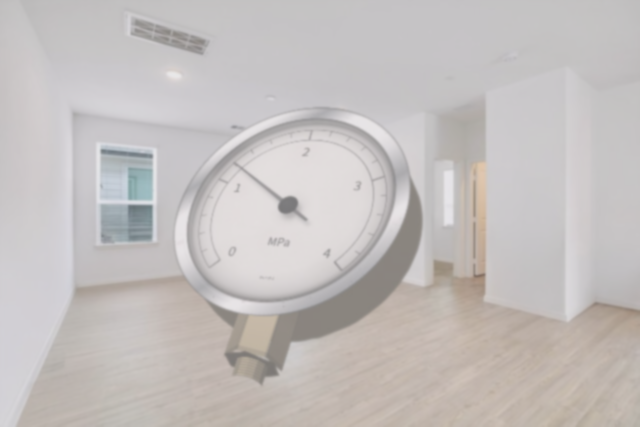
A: 1.2 MPa
